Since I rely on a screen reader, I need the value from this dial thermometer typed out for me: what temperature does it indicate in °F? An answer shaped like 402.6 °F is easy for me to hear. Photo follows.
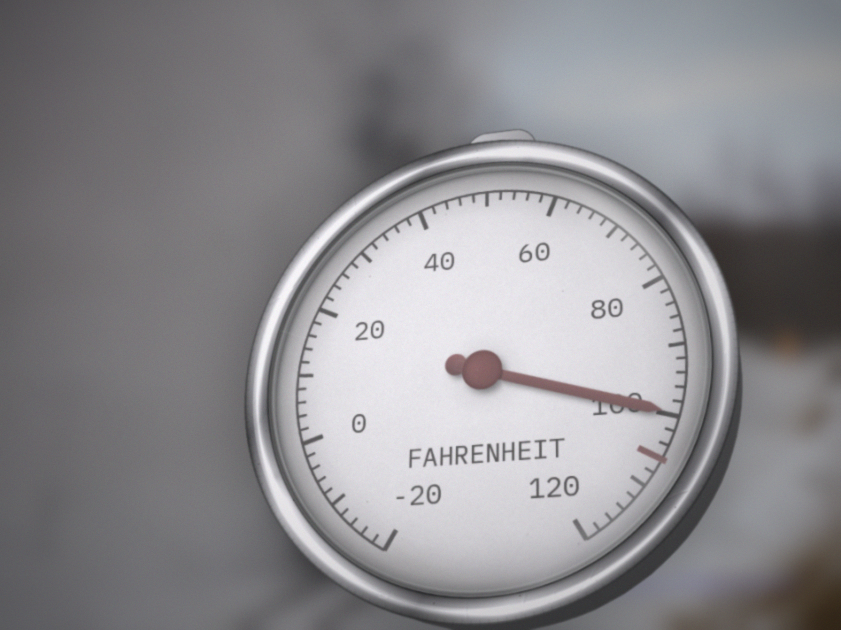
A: 100 °F
